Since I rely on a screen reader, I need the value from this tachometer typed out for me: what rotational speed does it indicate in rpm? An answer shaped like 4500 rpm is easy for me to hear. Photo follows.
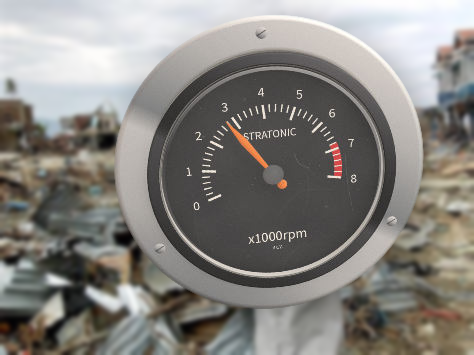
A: 2800 rpm
